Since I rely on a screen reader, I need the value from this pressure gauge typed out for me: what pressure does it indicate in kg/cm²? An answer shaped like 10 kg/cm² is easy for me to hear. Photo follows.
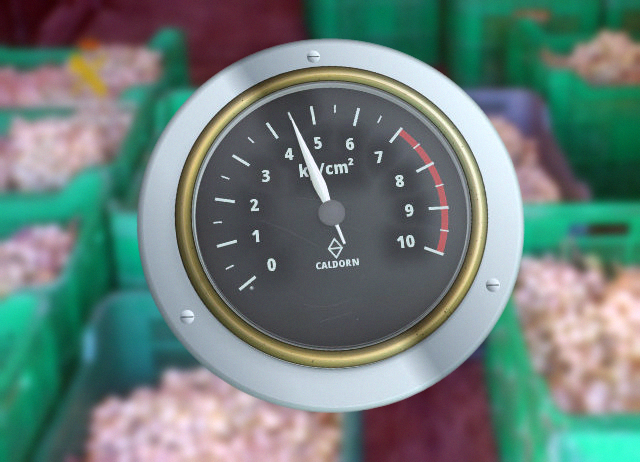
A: 4.5 kg/cm²
